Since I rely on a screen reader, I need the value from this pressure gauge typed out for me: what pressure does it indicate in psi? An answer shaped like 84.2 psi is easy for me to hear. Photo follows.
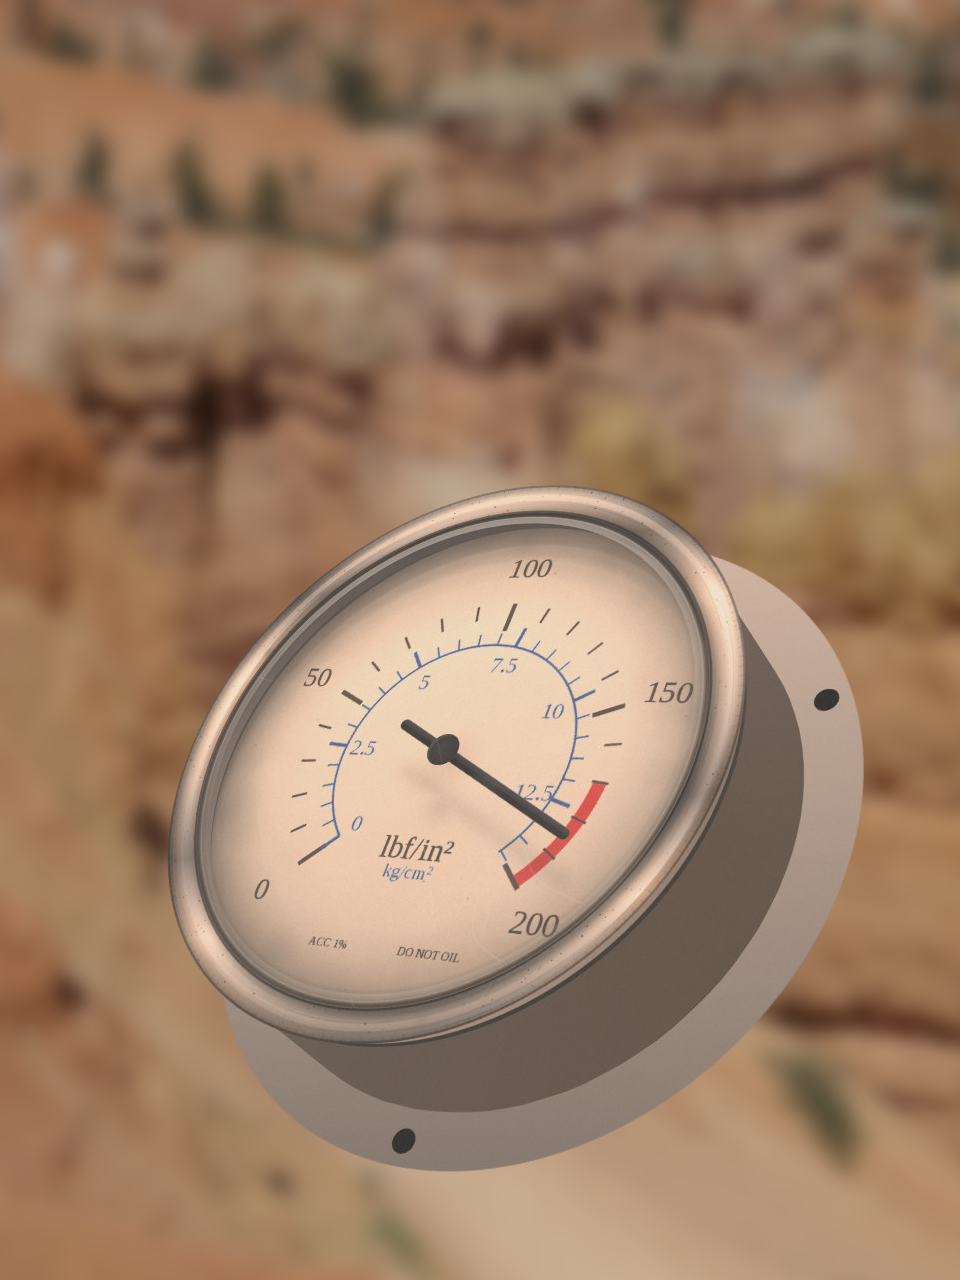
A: 185 psi
